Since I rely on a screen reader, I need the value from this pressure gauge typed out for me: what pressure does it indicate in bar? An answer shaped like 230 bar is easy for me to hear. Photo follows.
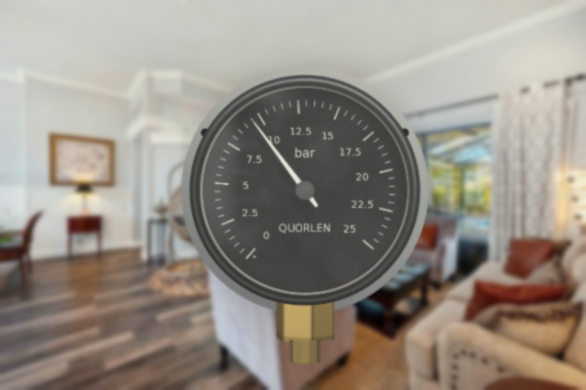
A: 9.5 bar
